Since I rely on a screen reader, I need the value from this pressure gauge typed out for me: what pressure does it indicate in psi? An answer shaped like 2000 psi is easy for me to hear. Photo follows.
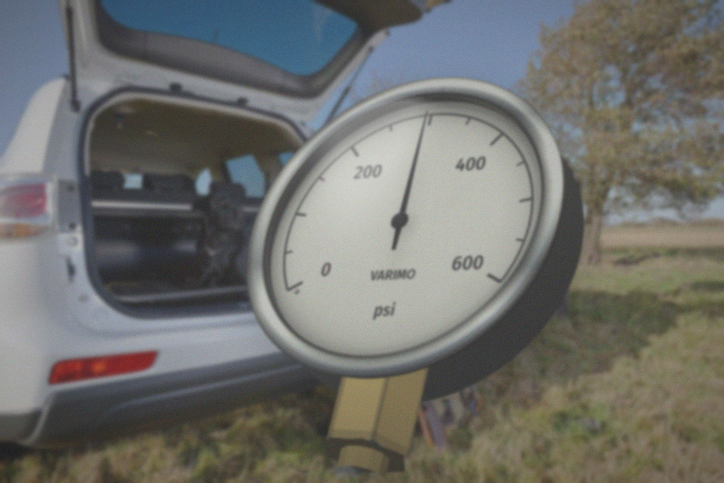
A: 300 psi
